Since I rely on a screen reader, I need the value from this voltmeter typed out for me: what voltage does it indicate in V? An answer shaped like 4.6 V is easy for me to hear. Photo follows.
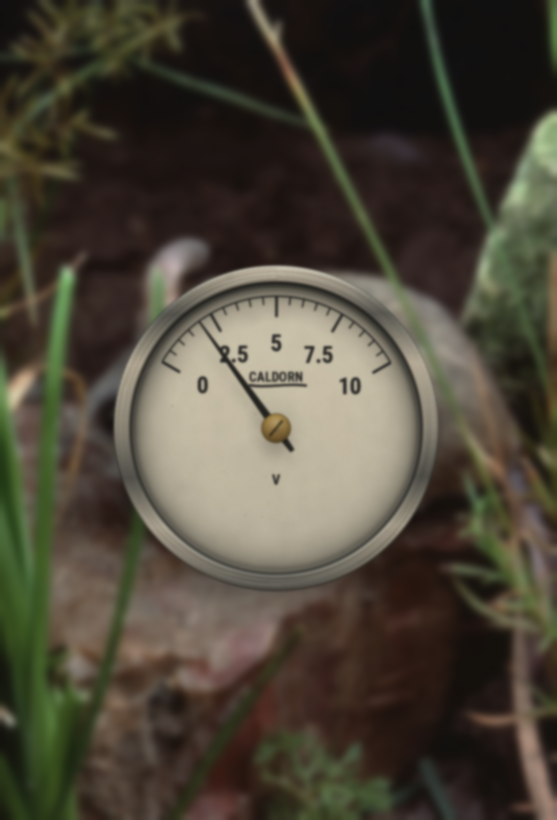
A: 2 V
